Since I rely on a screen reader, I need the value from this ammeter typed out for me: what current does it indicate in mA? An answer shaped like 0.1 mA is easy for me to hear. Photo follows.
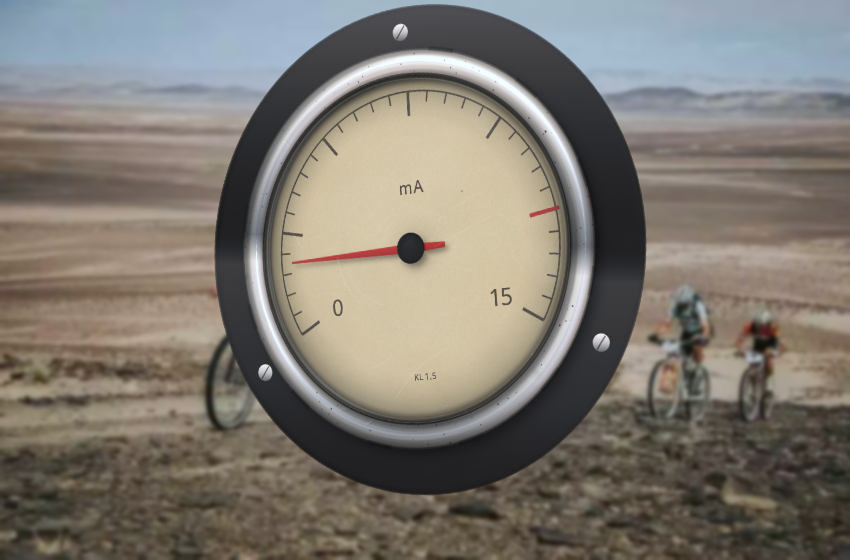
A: 1.75 mA
